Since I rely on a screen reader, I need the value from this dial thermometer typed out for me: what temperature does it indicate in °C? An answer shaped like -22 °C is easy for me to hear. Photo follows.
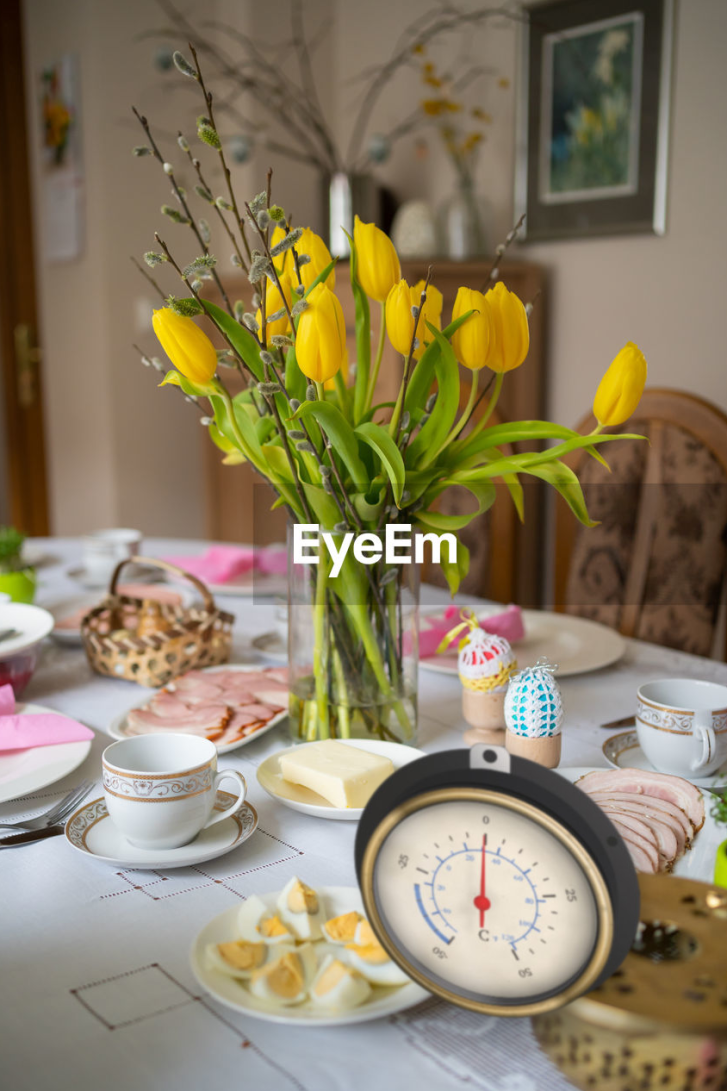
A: 0 °C
